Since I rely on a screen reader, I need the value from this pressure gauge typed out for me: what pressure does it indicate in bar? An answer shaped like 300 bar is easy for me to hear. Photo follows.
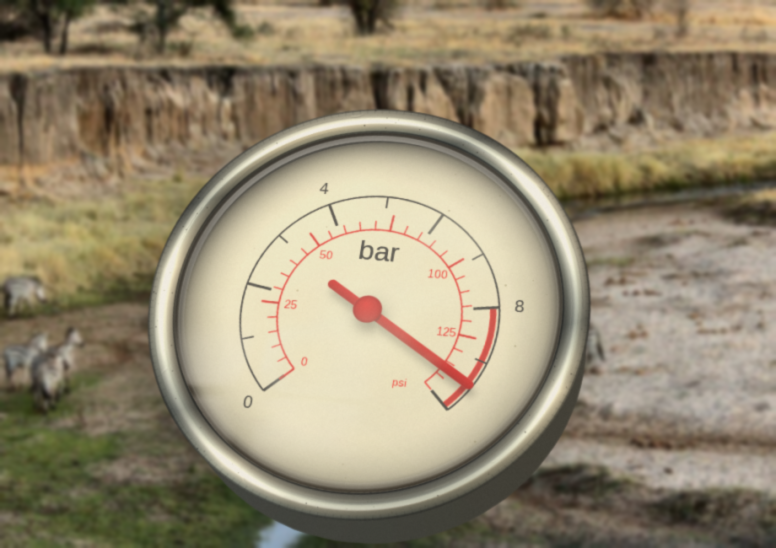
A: 9.5 bar
